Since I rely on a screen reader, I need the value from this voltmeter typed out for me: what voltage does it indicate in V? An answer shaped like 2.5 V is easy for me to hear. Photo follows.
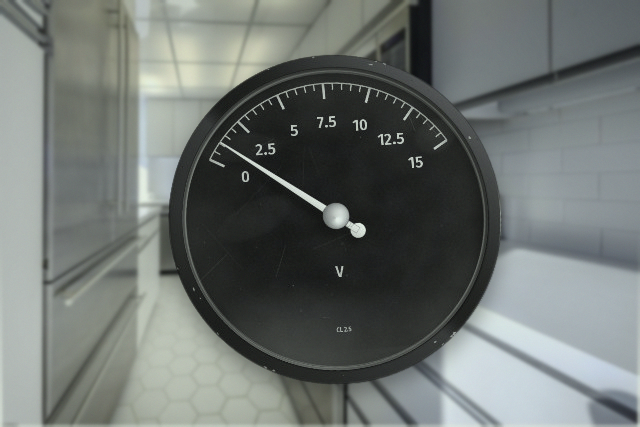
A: 1 V
